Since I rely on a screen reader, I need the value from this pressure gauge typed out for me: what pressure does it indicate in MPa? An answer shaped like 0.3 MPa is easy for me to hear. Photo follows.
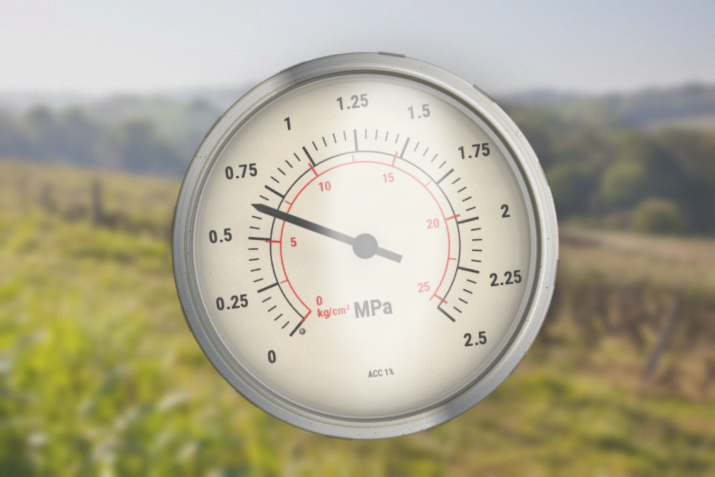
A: 0.65 MPa
